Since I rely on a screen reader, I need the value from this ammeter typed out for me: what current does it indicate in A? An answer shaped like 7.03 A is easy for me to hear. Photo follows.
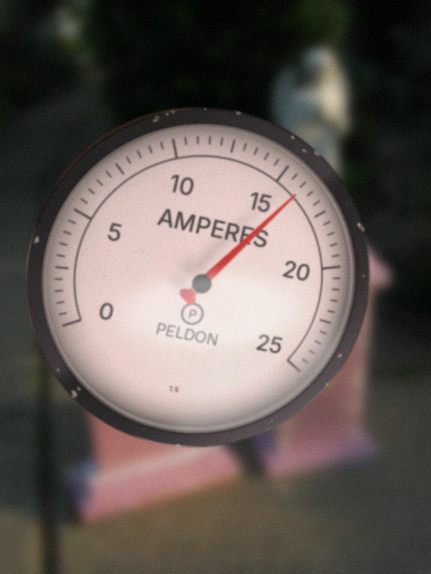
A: 16 A
